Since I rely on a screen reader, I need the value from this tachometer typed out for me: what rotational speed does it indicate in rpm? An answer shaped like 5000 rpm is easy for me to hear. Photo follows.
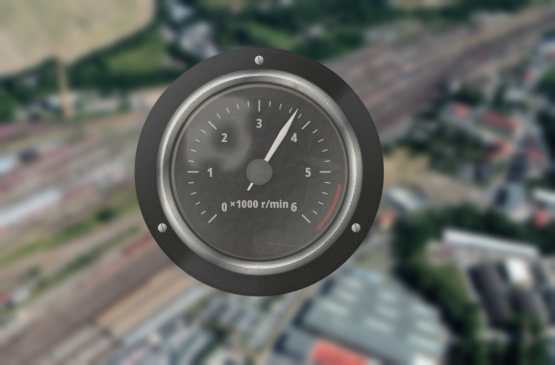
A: 3700 rpm
